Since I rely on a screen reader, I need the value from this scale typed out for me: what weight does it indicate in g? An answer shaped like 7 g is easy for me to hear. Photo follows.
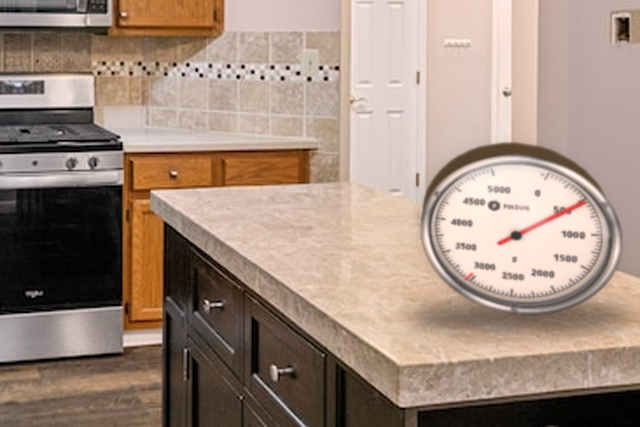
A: 500 g
